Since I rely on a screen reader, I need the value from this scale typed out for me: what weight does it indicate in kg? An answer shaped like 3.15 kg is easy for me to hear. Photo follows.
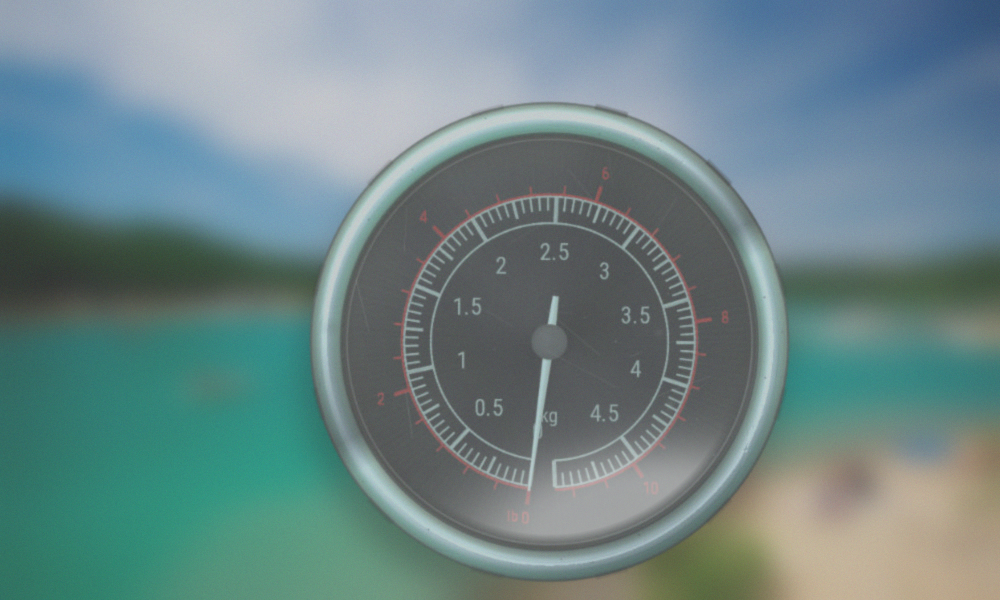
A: 0 kg
